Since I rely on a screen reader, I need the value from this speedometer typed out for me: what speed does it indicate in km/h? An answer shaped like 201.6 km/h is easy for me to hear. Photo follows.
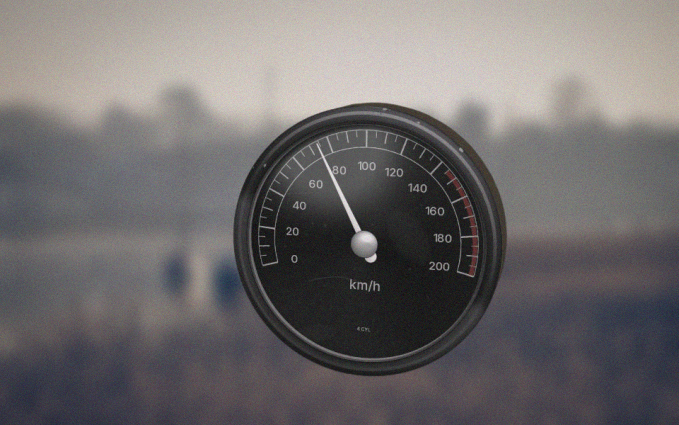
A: 75 km/h
